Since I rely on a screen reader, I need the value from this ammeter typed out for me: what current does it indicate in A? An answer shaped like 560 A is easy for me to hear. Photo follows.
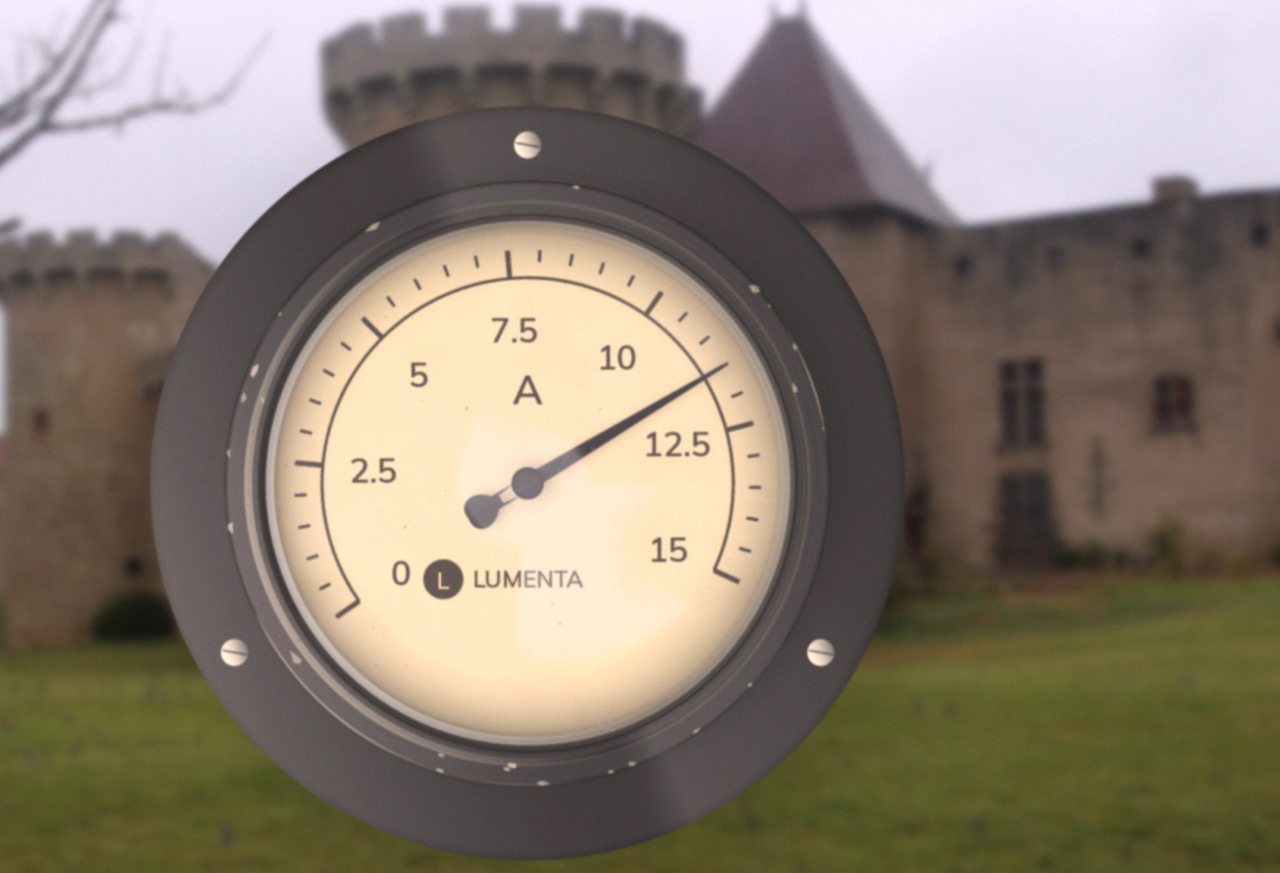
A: 11.5 A
